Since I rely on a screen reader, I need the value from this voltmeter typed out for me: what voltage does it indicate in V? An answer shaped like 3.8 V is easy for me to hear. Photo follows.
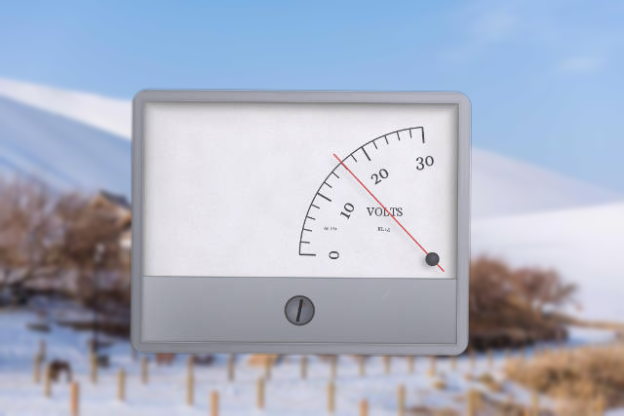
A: 16 V
